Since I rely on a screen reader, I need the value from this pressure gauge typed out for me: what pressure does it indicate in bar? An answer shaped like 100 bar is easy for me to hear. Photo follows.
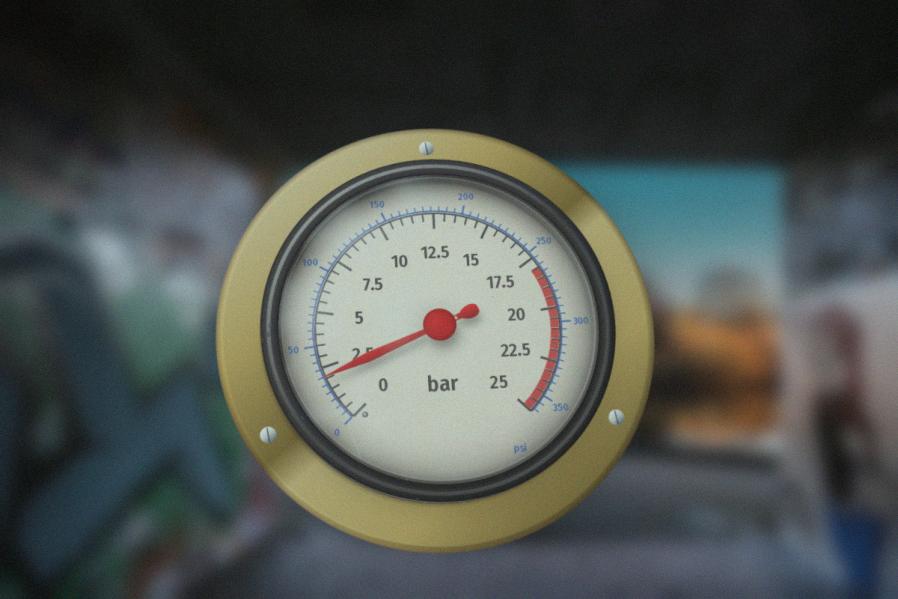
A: 2 bar
